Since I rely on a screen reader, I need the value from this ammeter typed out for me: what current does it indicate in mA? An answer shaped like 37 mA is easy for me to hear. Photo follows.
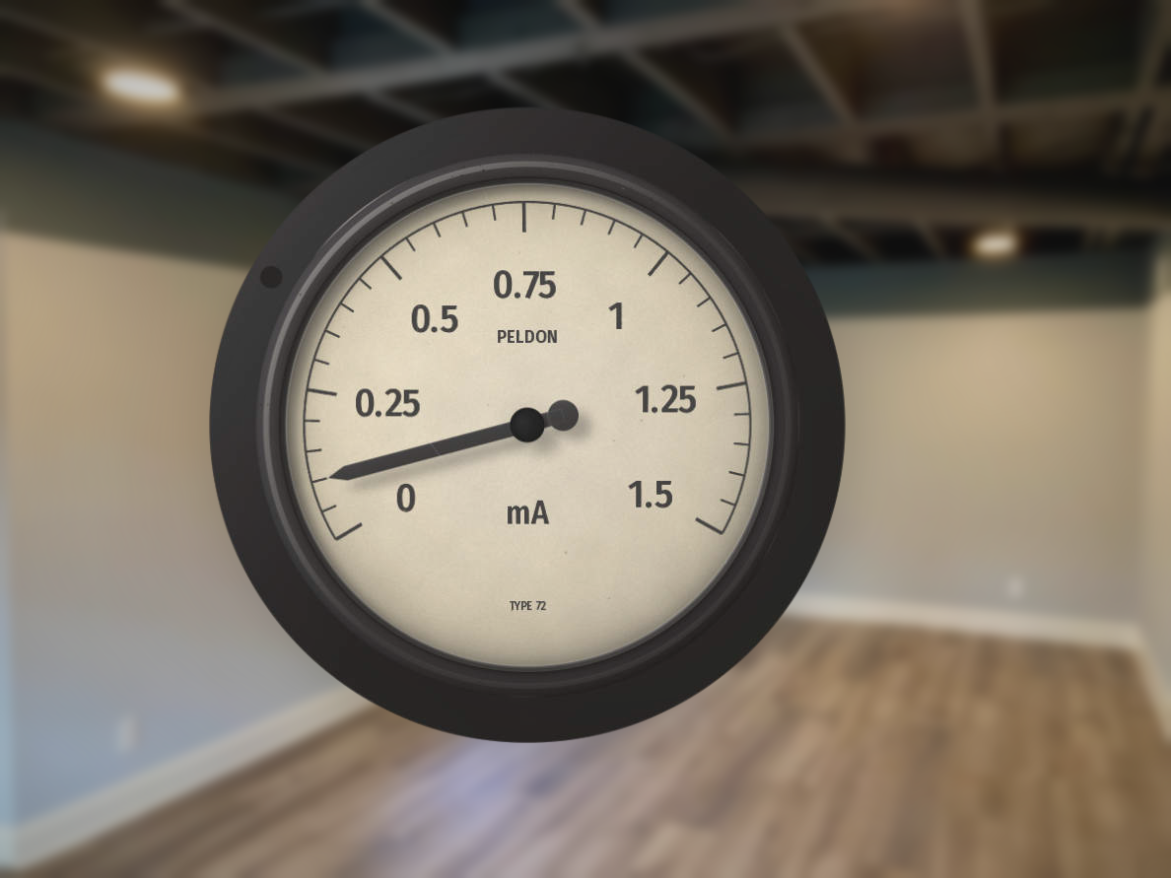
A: 0.1 mA
